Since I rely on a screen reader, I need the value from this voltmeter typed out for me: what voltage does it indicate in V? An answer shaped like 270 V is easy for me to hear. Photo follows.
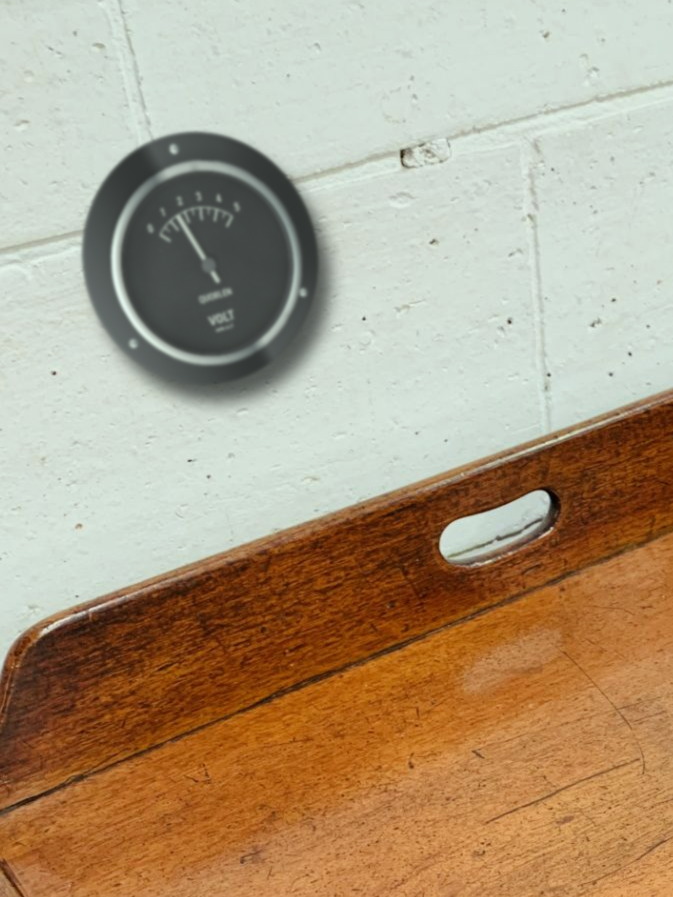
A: 1.5 V
